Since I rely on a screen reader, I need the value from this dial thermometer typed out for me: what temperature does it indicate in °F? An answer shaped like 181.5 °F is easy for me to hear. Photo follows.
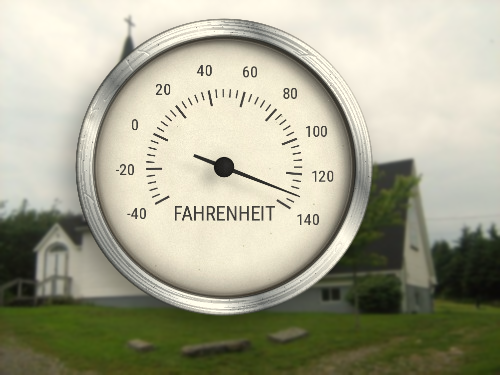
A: 132 °F
